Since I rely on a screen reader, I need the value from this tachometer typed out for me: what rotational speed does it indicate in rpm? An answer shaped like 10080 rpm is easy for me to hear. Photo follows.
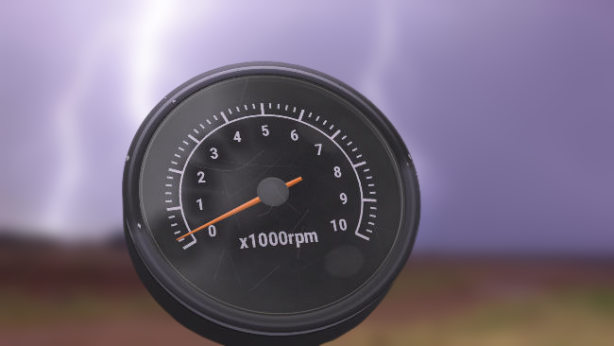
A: 200 rpm
